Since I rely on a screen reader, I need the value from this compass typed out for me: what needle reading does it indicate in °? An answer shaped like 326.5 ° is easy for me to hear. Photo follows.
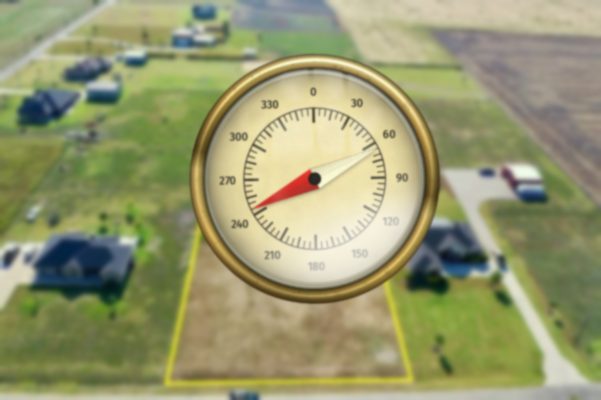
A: 245 °
